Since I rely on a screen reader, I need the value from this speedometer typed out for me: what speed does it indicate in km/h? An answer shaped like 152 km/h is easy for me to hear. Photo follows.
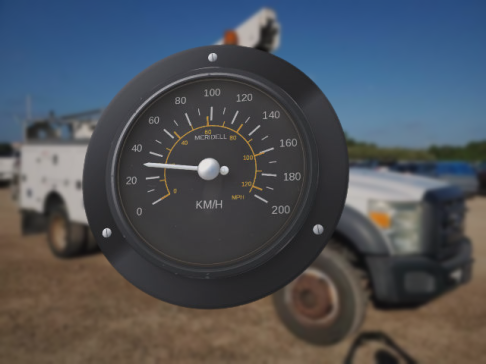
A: 30 km/h
